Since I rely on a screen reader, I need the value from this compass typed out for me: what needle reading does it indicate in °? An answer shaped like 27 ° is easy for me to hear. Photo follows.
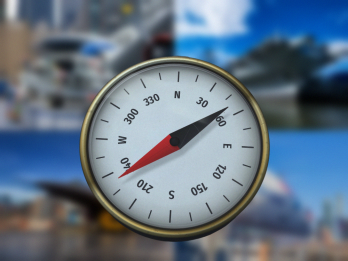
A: 232.5 °
